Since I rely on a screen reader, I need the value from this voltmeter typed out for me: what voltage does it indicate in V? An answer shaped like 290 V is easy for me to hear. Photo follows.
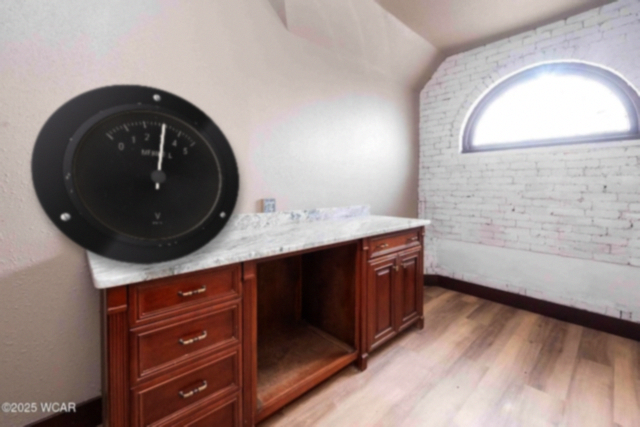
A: 3 V
